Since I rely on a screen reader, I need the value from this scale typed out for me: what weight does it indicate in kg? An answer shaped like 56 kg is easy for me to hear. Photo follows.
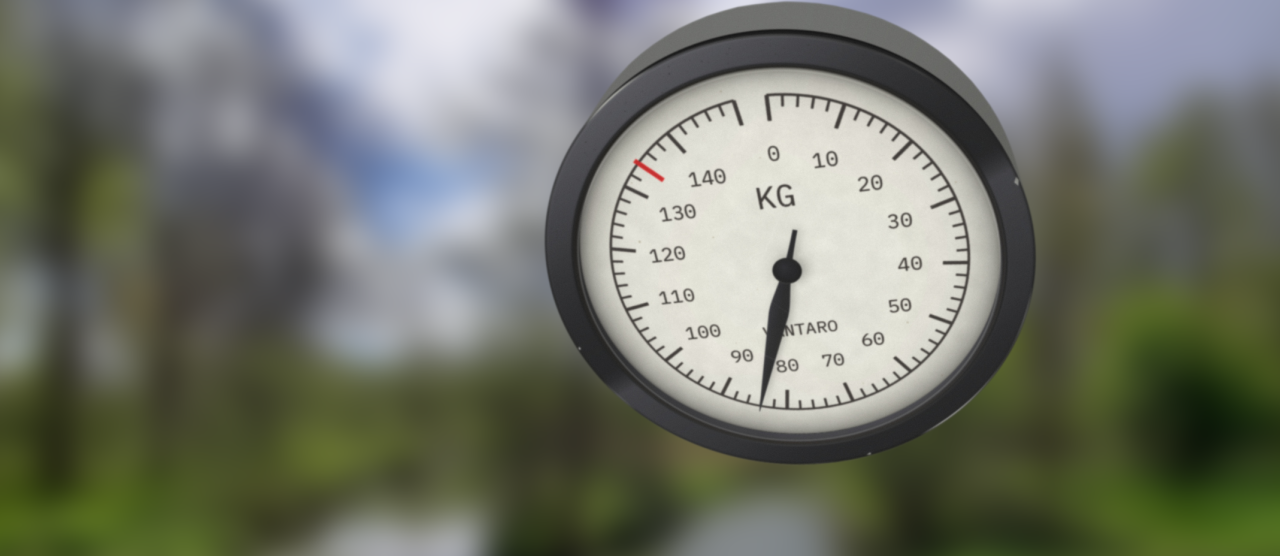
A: 84 kg
